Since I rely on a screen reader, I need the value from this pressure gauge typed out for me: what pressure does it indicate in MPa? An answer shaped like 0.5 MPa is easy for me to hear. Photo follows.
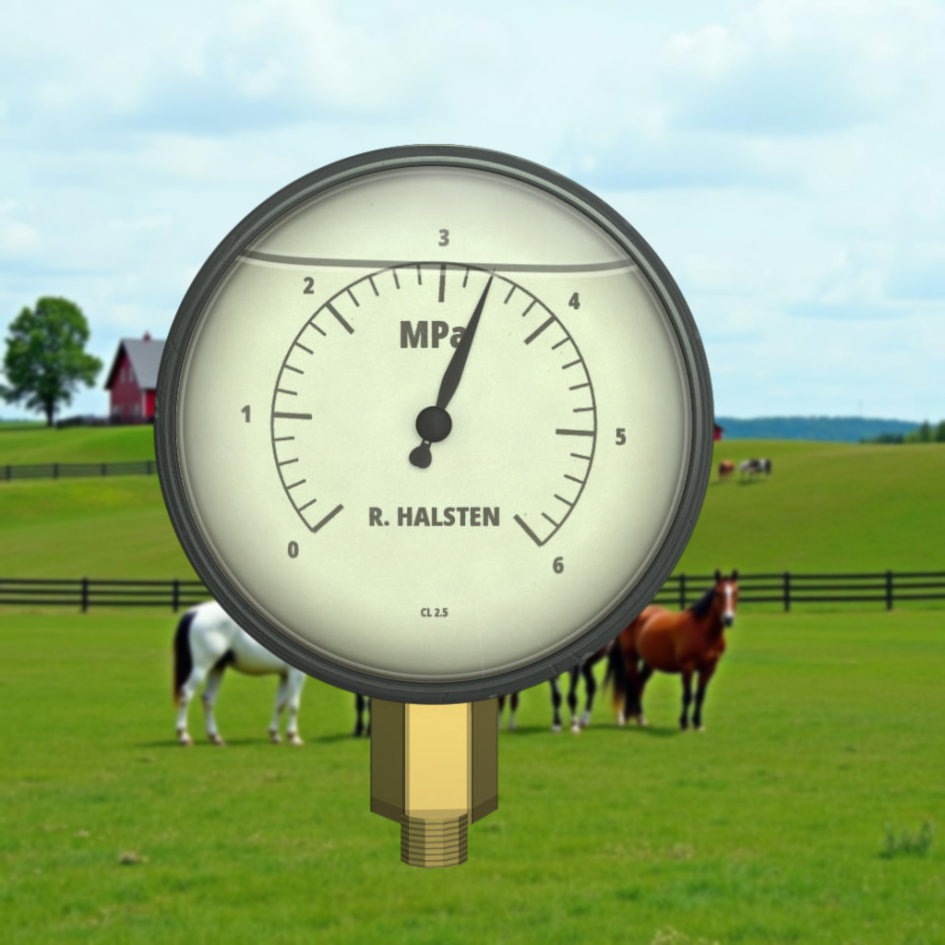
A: 3.4 MPa
